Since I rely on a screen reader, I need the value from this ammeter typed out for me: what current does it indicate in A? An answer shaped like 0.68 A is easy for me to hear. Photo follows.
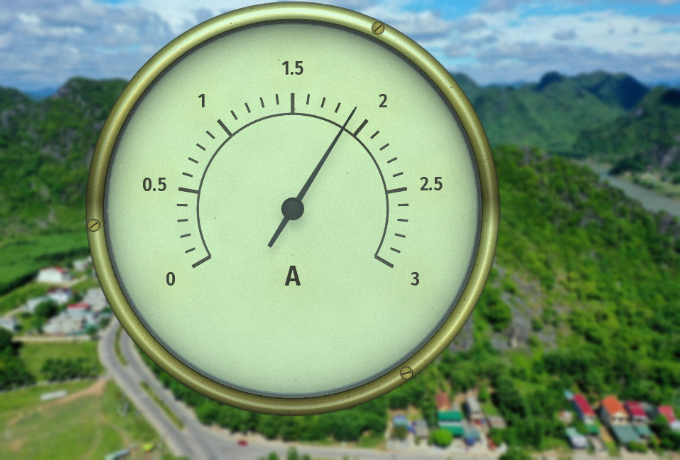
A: 1.9 A
